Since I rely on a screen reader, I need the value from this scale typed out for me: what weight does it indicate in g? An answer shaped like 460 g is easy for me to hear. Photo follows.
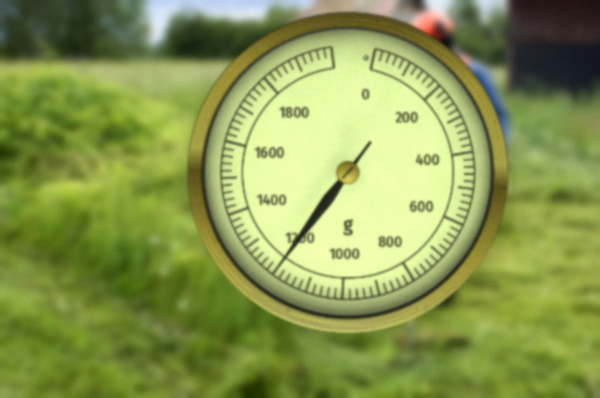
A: 1200 g
